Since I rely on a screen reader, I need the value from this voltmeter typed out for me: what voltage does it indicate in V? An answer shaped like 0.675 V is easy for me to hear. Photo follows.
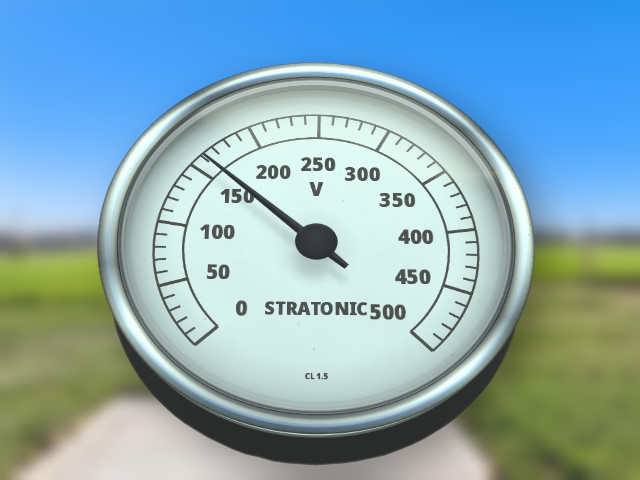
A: 160 V
